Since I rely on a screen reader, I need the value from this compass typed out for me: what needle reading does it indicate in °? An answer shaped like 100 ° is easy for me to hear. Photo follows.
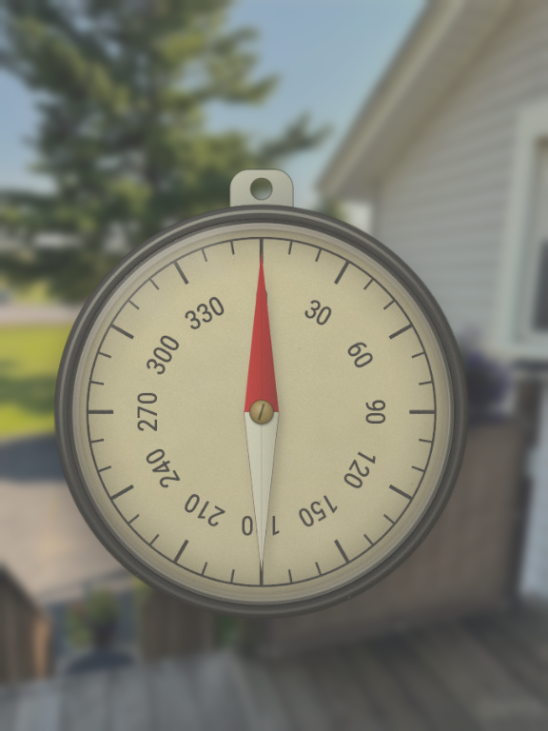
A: 0 °
